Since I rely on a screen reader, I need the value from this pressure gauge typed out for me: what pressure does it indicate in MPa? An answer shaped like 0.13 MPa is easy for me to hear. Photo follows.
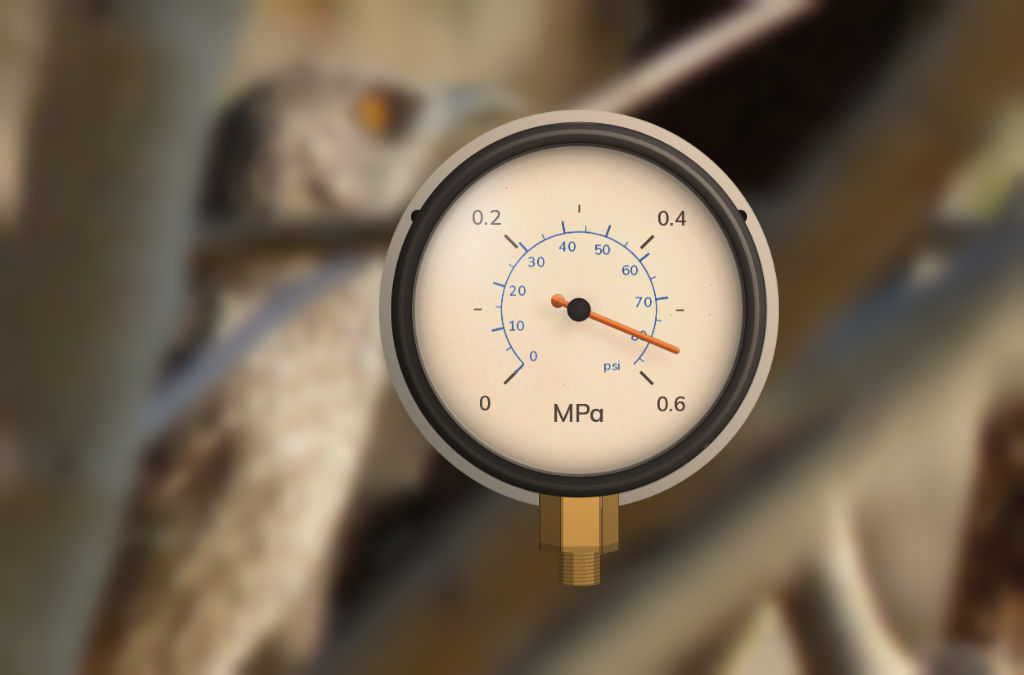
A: 0.55 MPa
